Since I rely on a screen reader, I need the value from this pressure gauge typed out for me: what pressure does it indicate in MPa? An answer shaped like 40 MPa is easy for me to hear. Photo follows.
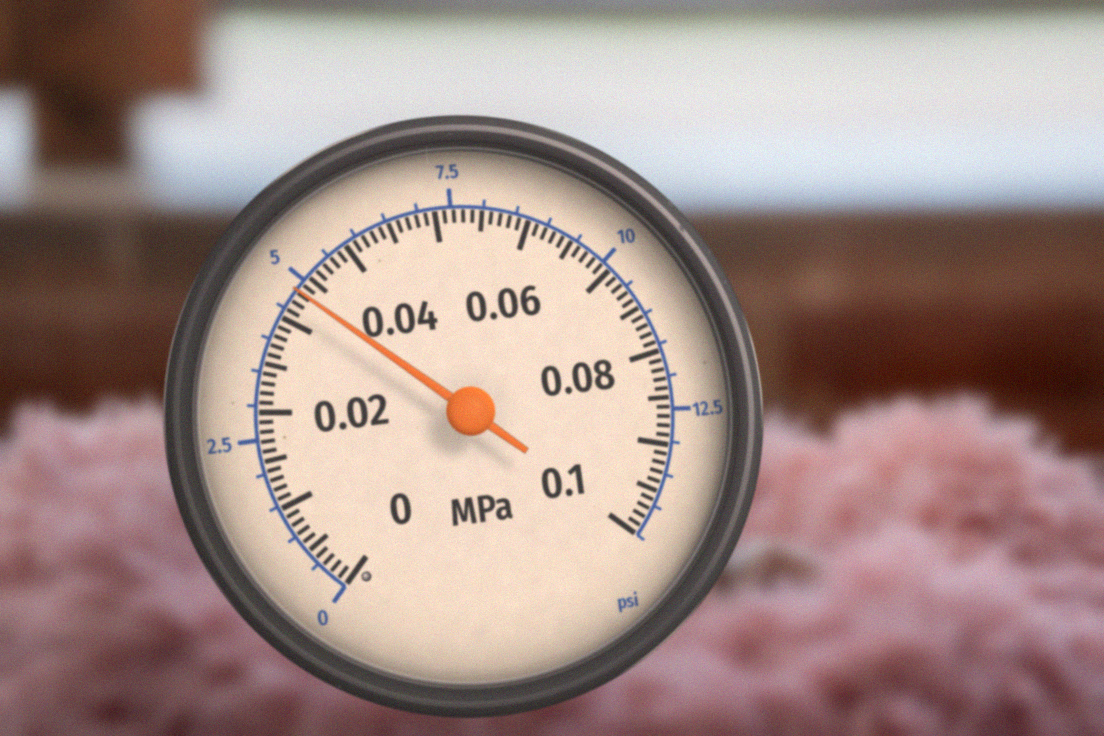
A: 0.033 MPa
